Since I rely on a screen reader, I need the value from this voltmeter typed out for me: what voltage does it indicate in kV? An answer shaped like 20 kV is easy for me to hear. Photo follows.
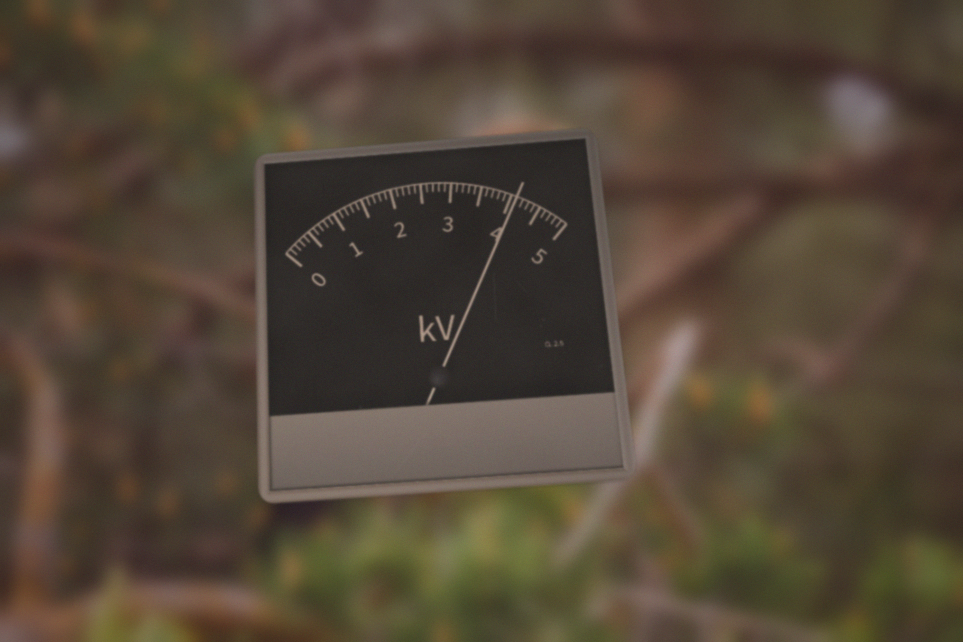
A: 4.1 kV
